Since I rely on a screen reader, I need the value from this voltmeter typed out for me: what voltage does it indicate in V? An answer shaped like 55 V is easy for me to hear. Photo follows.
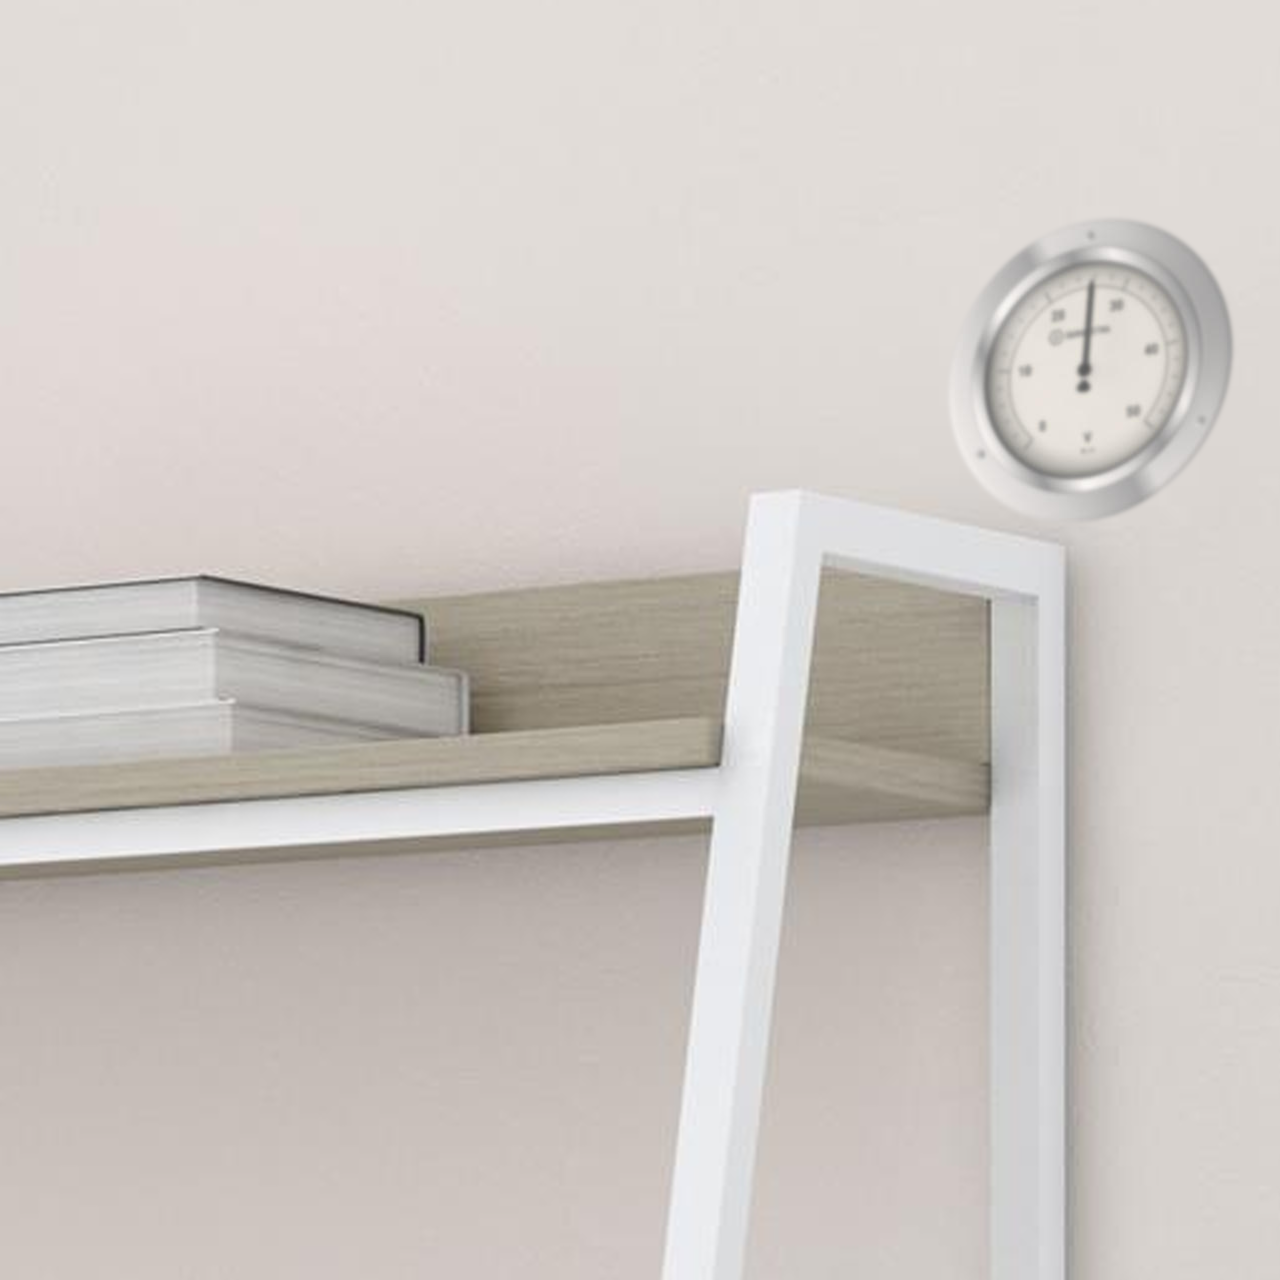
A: 26 V
